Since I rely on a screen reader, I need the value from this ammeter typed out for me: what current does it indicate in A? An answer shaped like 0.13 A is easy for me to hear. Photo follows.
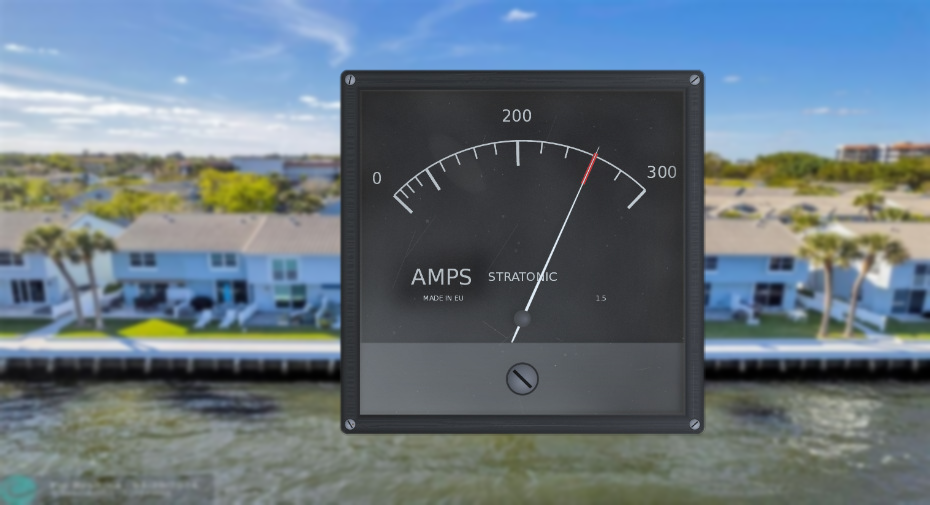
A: 260 A
